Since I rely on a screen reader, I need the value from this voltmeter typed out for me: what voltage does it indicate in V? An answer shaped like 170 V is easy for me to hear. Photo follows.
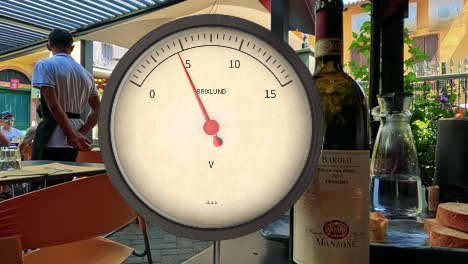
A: 4.5 V
